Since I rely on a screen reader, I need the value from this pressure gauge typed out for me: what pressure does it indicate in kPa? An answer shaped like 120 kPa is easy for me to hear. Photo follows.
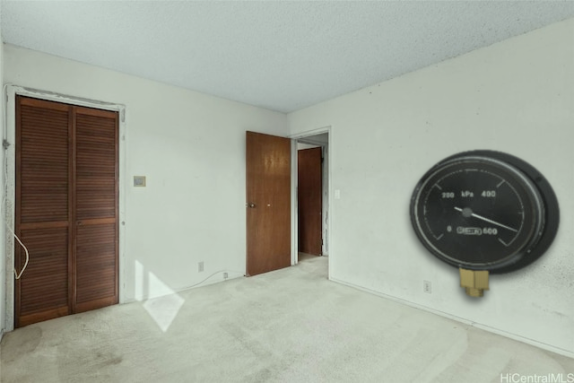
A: 550 kPa
